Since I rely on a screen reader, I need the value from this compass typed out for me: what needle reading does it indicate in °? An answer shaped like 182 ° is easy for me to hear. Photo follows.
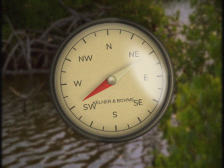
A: 240 °
